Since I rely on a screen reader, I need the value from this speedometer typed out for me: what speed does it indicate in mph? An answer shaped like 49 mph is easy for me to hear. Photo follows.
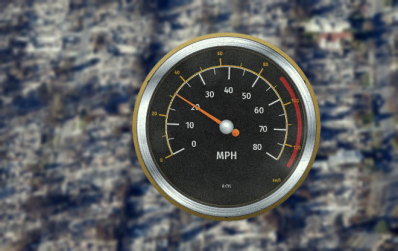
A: 20 mph
